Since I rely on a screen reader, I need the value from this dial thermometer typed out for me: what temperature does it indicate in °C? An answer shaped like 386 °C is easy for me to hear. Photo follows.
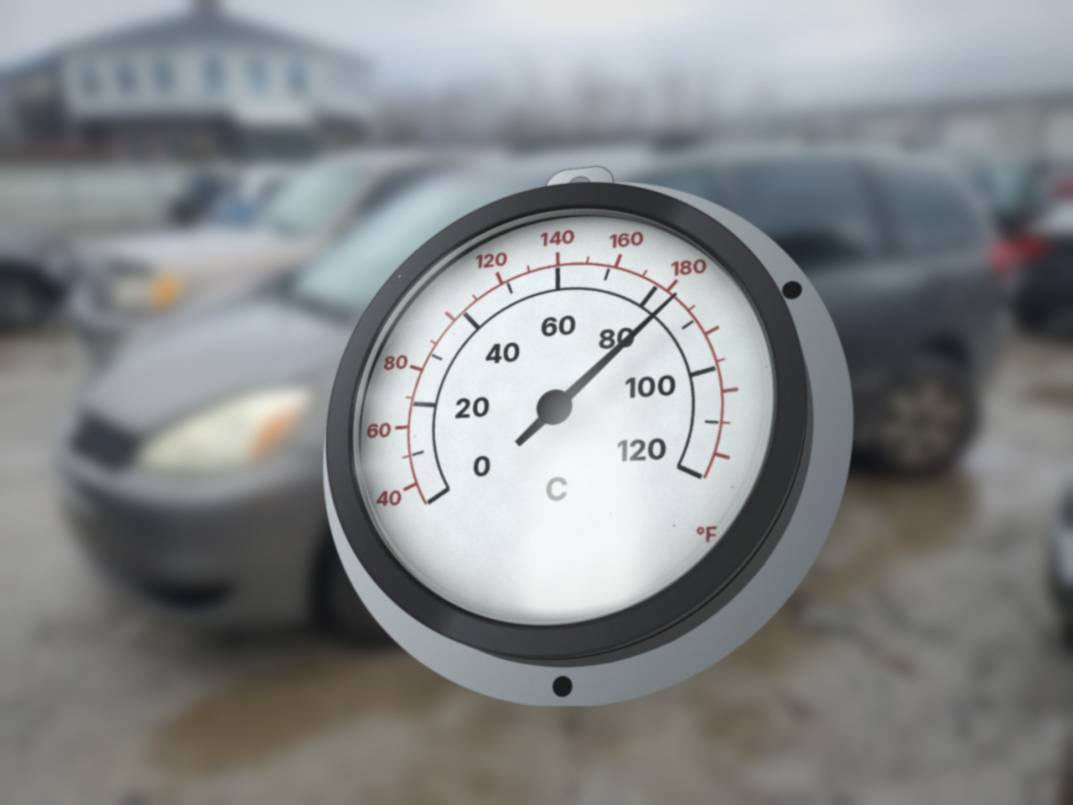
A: 85 °C
